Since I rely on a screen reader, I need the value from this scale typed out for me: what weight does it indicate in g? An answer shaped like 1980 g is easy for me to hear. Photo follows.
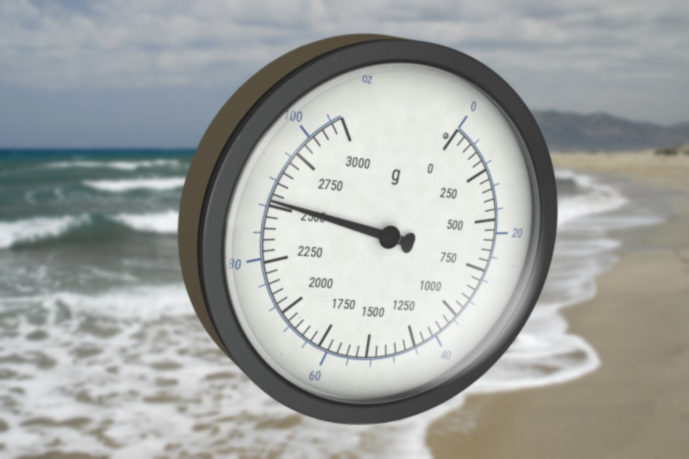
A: 2525 g
